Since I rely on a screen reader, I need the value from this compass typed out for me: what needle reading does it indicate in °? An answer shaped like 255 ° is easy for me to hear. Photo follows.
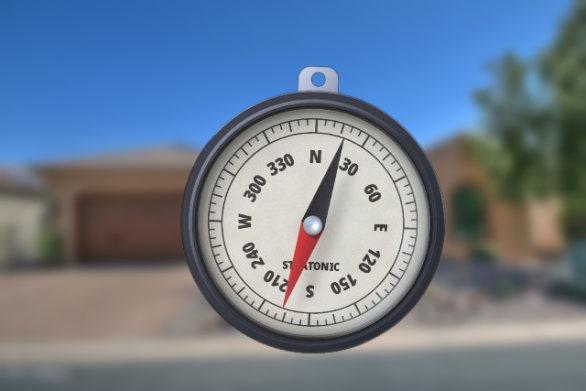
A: 197.5 °
